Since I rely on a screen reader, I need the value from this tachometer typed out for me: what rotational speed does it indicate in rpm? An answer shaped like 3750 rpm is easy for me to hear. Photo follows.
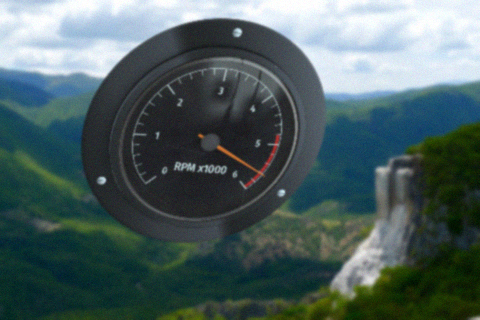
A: 5600 rpm
